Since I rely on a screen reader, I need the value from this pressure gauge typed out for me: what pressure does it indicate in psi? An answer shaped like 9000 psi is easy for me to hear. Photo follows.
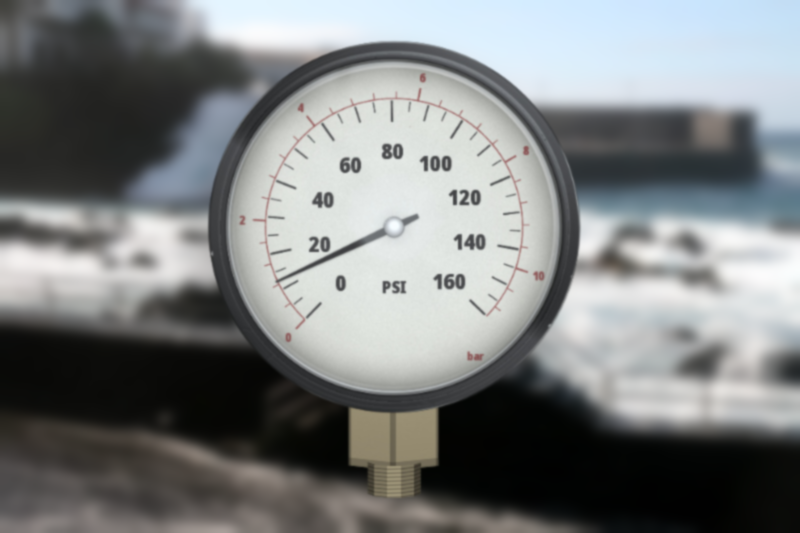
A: 12.5 psi
